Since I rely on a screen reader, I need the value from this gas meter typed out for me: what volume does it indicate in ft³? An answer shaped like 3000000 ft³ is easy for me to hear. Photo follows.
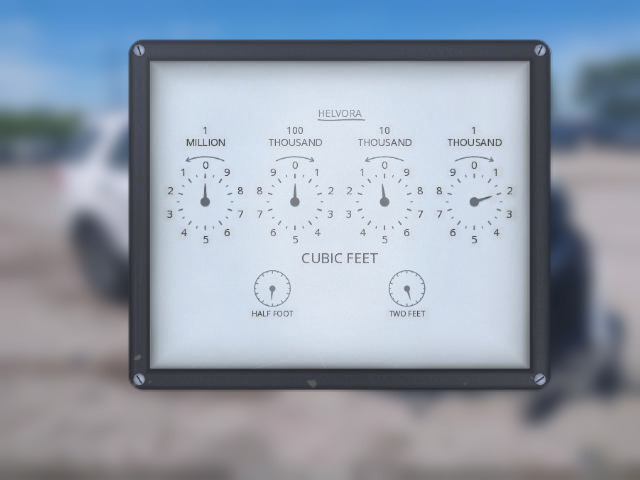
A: 200 ft³
